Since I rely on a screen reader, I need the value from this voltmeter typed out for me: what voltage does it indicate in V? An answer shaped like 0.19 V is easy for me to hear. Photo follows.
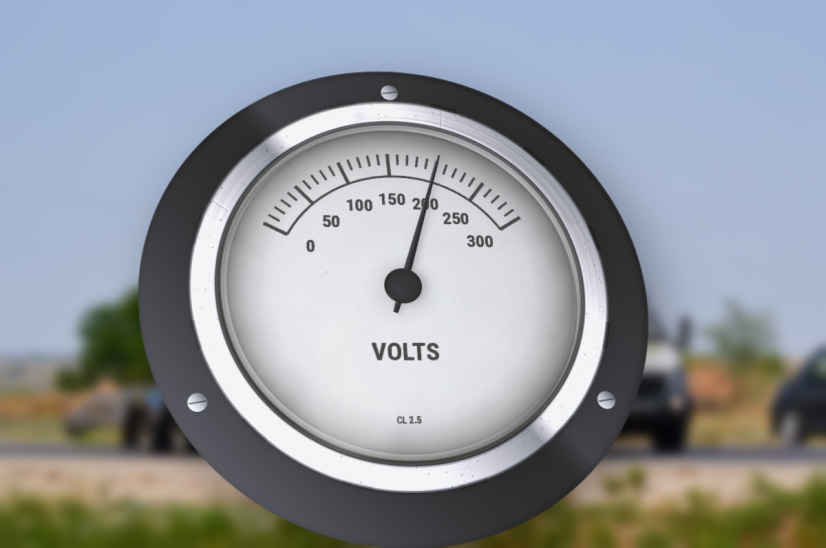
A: 200 V
